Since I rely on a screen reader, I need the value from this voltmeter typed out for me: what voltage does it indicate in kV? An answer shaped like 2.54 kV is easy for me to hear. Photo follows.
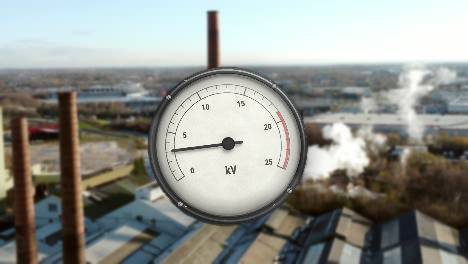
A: 3 kV
